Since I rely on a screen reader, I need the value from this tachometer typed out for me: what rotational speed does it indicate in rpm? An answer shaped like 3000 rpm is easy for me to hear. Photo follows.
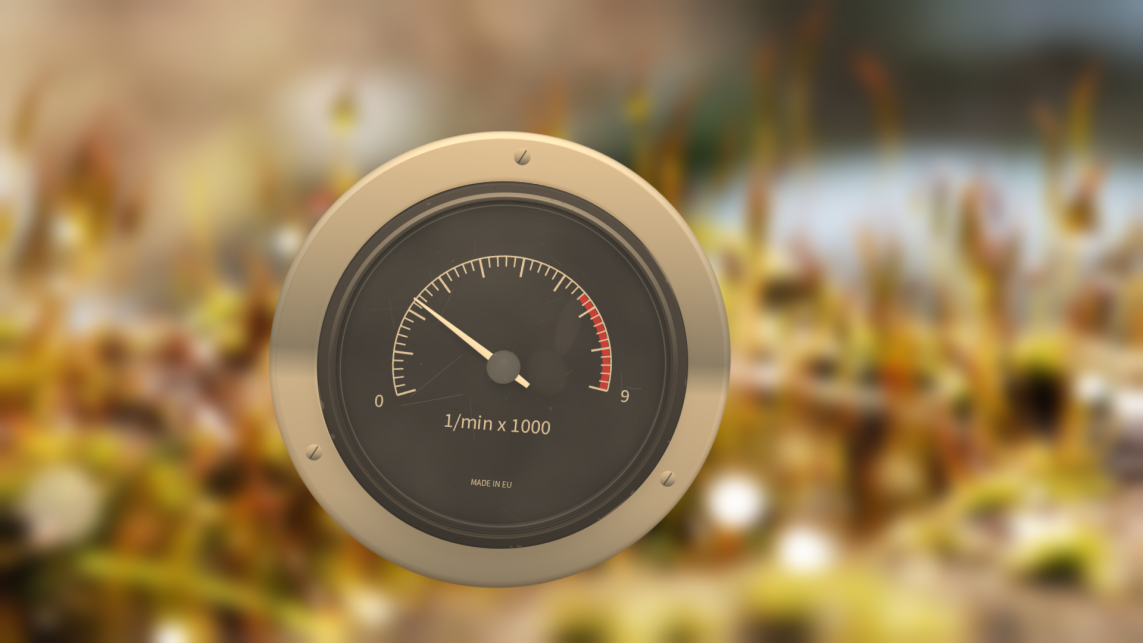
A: 2300 rpm
